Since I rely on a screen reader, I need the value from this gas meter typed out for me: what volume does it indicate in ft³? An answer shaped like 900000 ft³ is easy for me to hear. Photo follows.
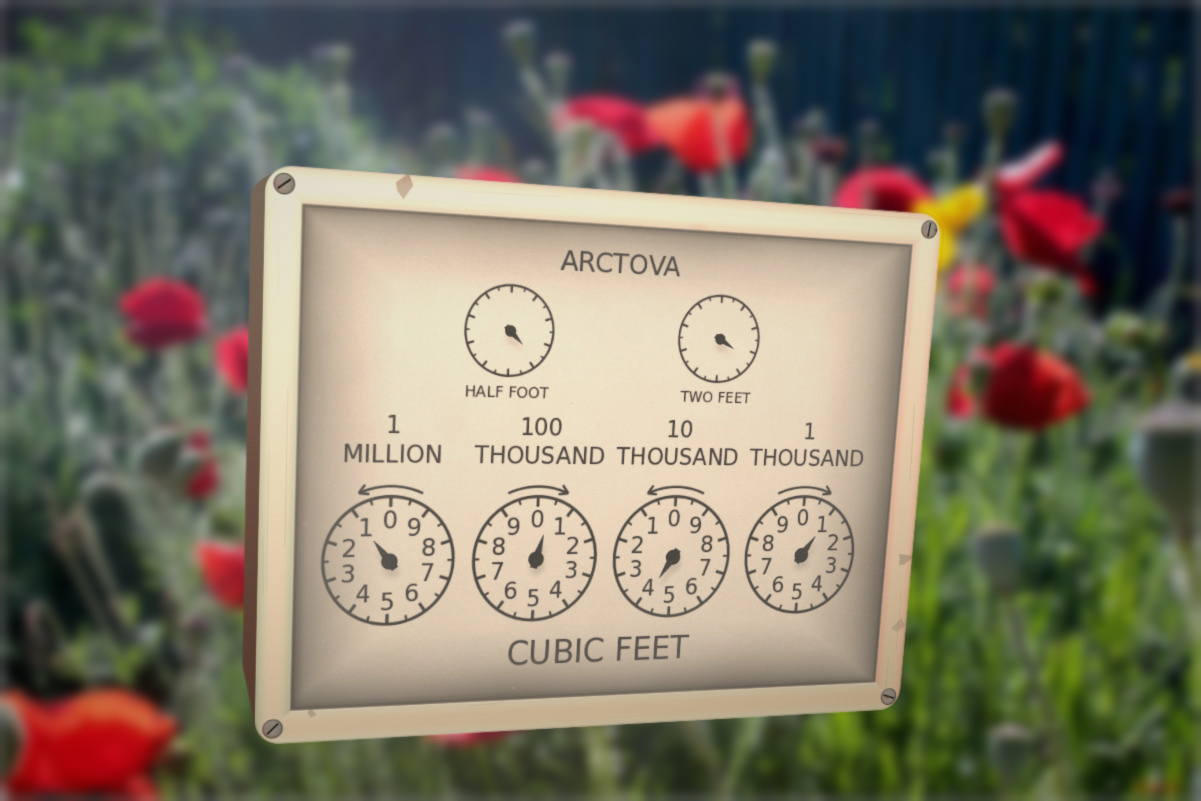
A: 104100 ft³
